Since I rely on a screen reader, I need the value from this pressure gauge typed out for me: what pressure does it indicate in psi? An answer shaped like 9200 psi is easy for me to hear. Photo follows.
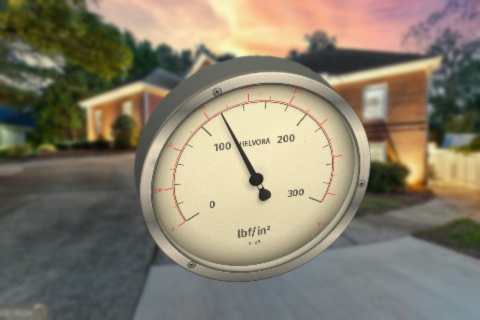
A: 120 psi
